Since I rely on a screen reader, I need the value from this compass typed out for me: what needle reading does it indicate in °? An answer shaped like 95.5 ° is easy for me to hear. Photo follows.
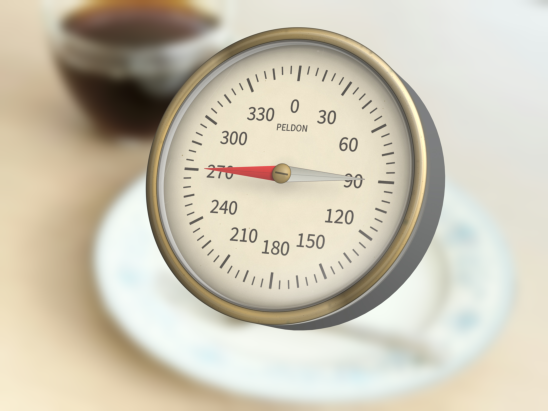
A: 270 °
